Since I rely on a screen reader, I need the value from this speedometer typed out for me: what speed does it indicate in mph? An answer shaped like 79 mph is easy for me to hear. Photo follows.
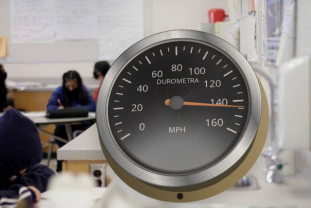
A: 145 mph
